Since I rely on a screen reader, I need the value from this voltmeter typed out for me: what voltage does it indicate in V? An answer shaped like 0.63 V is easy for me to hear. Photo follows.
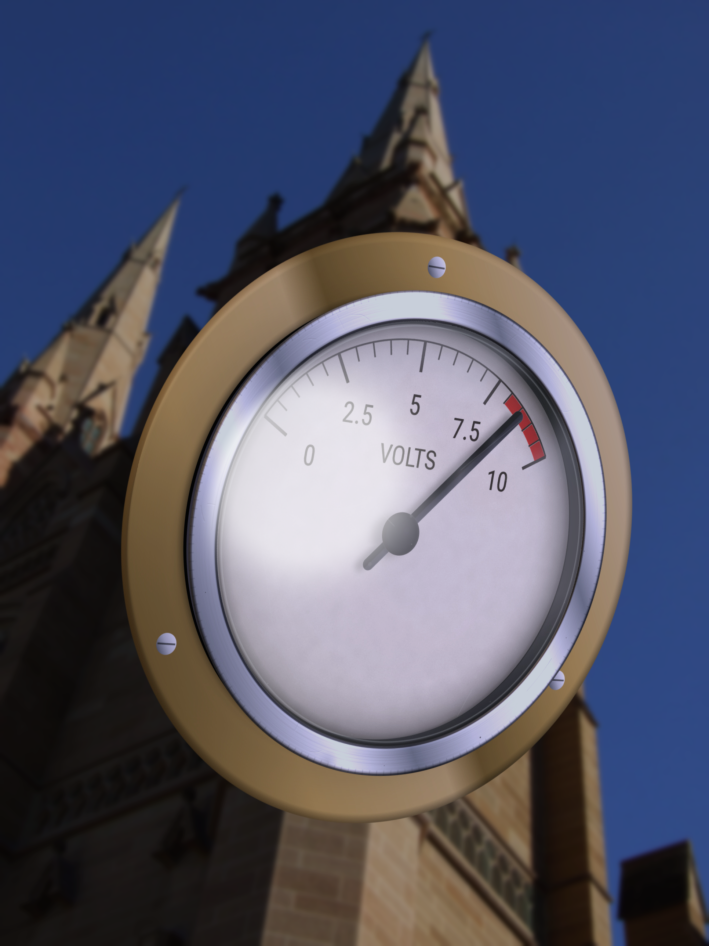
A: 8.5 V
